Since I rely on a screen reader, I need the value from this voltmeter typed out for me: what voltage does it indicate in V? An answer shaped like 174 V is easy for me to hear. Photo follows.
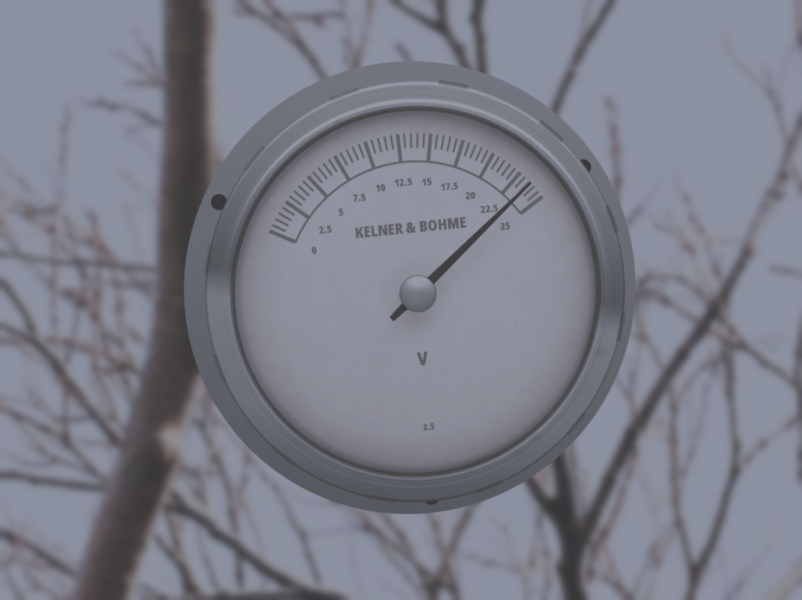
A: 23.5 V
